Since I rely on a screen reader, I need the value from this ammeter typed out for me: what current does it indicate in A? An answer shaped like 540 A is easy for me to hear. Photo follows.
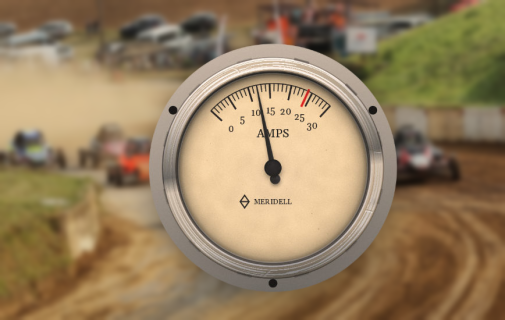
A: 12 A
